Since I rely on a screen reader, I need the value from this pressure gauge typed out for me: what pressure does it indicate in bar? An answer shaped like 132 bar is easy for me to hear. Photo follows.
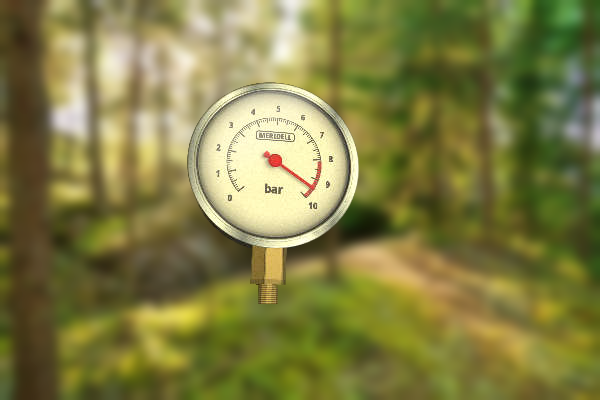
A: 9.5 bar
